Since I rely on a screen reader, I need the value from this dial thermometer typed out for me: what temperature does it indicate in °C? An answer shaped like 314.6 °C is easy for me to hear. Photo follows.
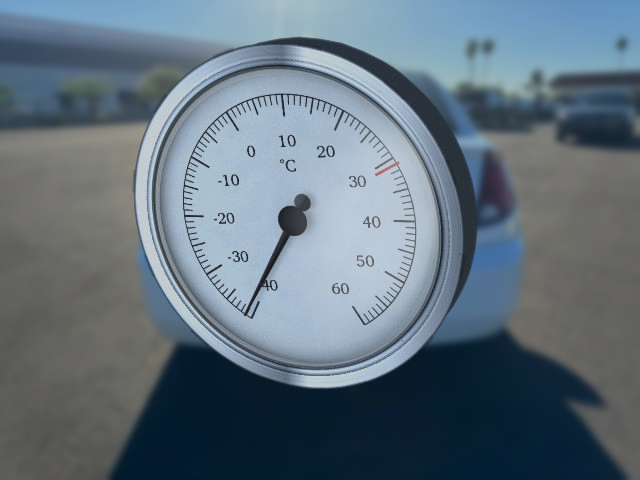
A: -39 °C
